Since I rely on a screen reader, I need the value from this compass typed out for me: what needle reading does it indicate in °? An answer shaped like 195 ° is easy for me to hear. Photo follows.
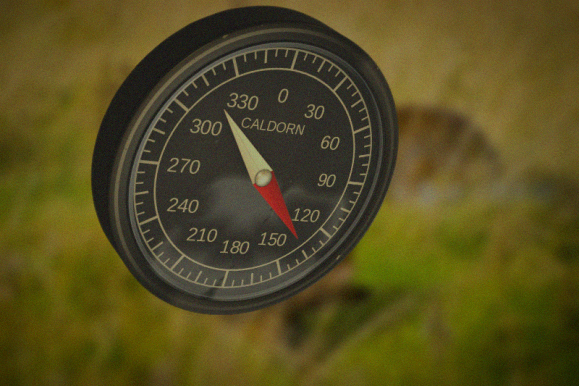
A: 135 °
